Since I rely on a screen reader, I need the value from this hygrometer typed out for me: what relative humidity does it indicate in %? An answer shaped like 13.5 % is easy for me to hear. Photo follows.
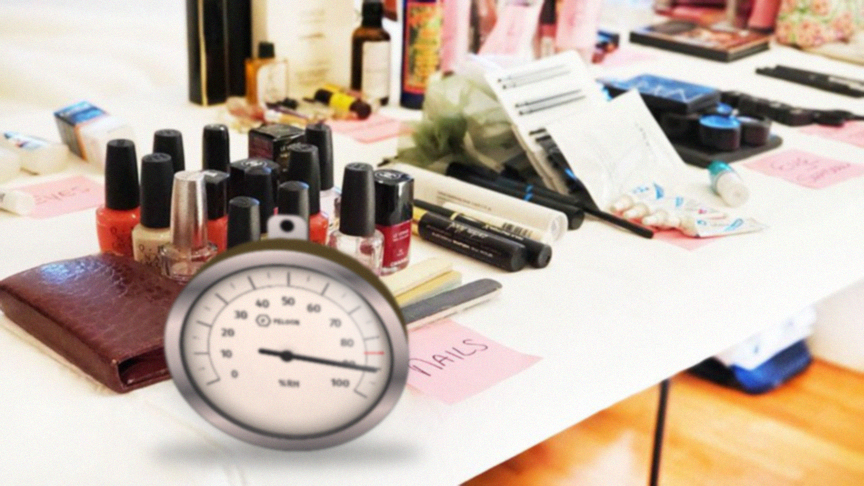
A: 90 %
